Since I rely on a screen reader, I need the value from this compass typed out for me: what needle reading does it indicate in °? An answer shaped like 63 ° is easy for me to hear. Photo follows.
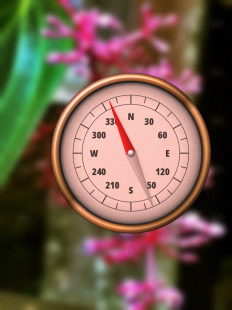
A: 337.5 °
